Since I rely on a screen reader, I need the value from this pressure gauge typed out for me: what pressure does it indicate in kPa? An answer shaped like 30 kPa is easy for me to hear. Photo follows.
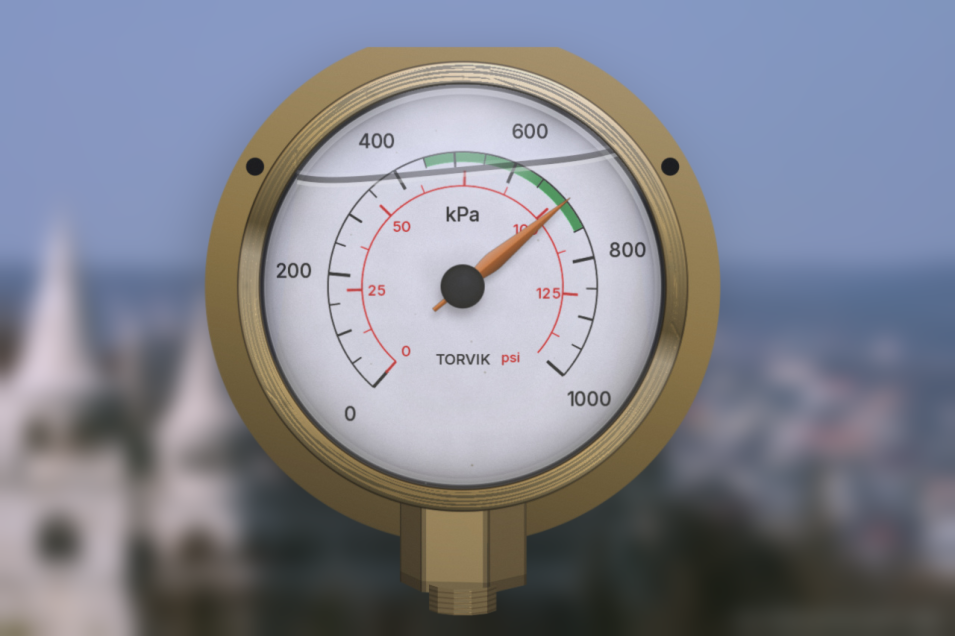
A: 700 kPa
